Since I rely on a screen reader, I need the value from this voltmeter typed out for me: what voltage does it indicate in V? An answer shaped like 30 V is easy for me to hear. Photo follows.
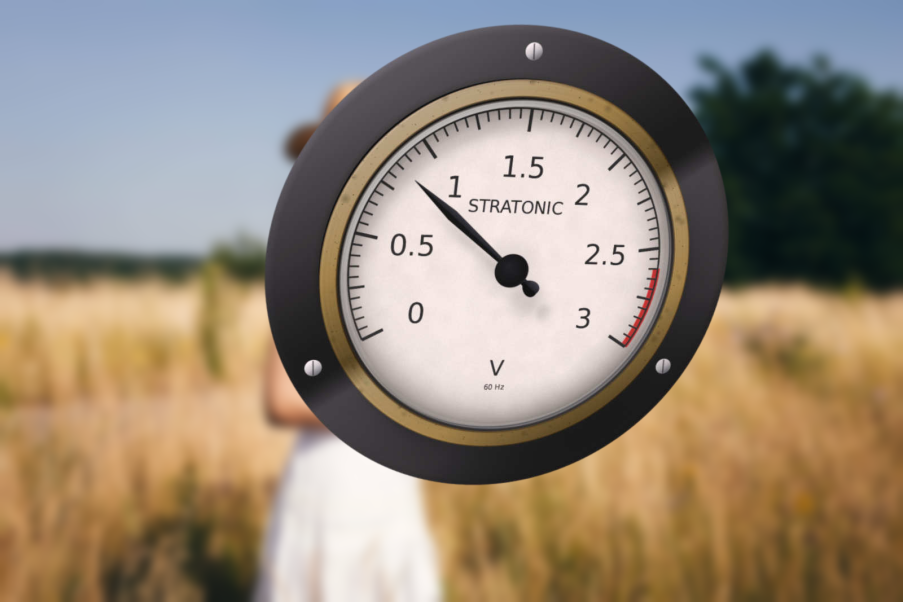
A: 0.85 V
